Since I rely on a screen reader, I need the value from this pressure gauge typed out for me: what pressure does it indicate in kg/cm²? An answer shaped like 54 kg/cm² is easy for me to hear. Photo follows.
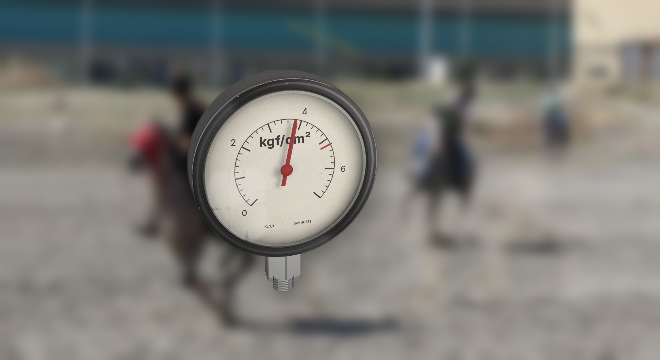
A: 3.8 kg/cm²
